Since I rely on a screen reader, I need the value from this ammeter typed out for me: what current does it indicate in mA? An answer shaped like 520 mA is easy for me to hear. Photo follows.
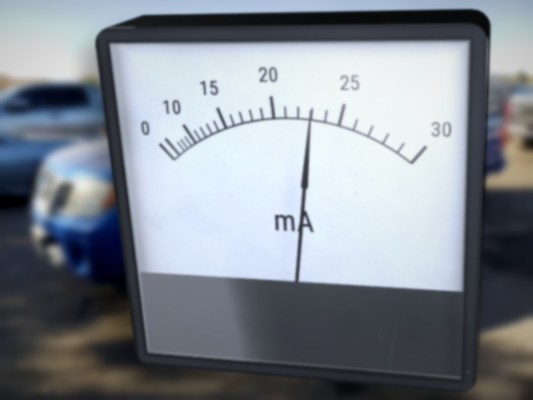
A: 23 mA
